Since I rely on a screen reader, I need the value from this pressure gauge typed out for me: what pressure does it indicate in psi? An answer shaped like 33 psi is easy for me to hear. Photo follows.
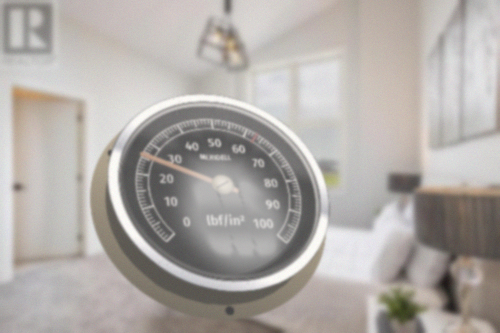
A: 25 psi
